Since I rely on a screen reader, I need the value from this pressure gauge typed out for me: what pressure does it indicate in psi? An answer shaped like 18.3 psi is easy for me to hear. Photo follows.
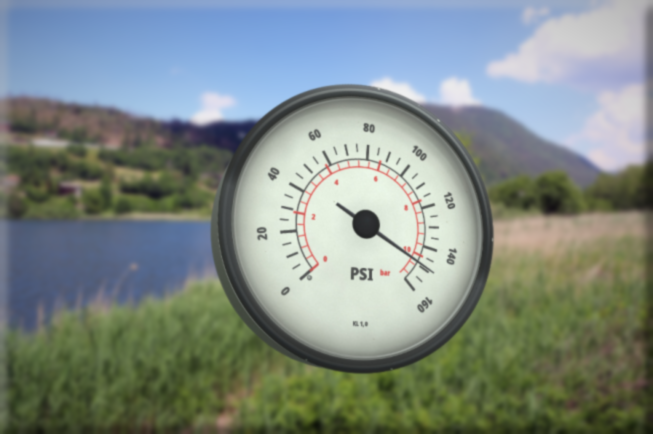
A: 150 psi
